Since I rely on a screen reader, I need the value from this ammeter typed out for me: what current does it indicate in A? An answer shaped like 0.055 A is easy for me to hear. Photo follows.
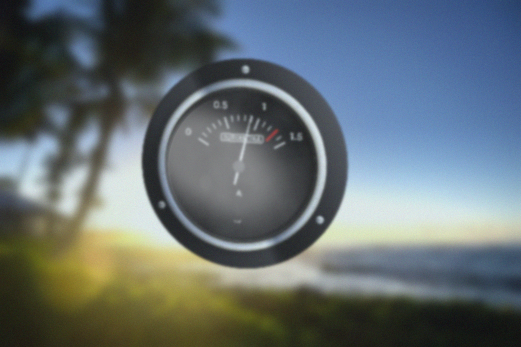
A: 0.9 A
